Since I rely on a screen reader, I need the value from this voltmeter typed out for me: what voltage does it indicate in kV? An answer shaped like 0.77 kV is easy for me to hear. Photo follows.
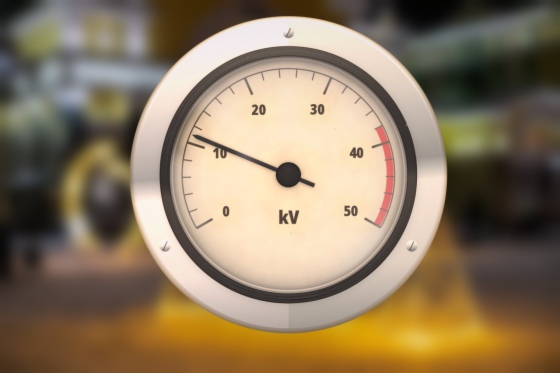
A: 11 kV
